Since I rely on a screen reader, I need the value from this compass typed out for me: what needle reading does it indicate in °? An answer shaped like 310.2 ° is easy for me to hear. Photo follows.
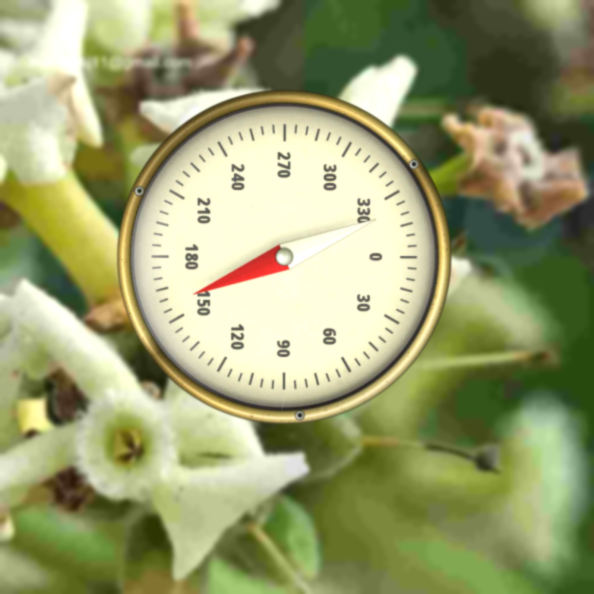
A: 157.5 °
